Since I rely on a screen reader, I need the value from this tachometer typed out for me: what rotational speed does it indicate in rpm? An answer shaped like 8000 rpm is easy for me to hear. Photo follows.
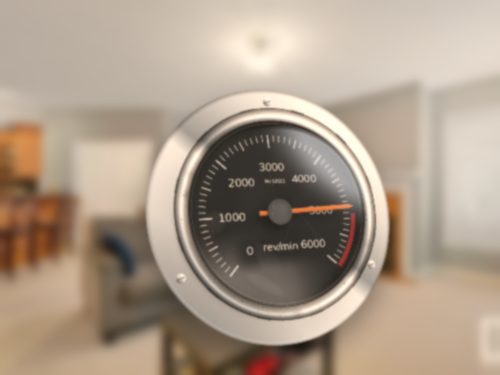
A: 5000 rpm
